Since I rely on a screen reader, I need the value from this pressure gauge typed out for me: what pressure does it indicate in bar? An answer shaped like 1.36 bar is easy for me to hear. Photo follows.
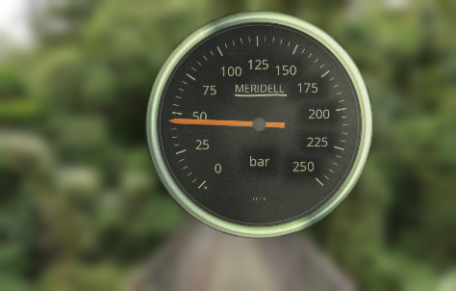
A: 45 bar
